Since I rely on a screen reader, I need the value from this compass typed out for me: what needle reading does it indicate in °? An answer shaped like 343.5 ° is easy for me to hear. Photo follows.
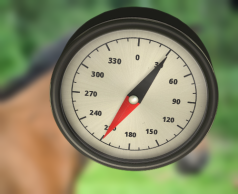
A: 210 °
